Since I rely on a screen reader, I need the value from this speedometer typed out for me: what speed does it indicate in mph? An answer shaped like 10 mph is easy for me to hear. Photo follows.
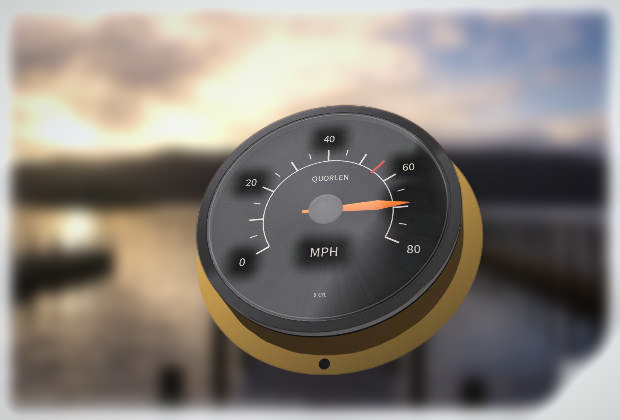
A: 70 mph
